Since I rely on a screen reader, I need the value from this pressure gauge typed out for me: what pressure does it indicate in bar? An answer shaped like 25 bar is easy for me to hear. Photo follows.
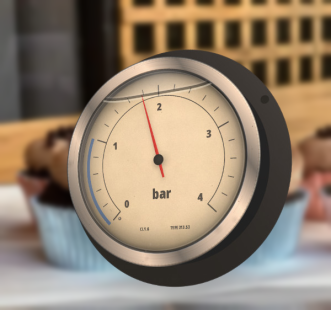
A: 1.8 bar
